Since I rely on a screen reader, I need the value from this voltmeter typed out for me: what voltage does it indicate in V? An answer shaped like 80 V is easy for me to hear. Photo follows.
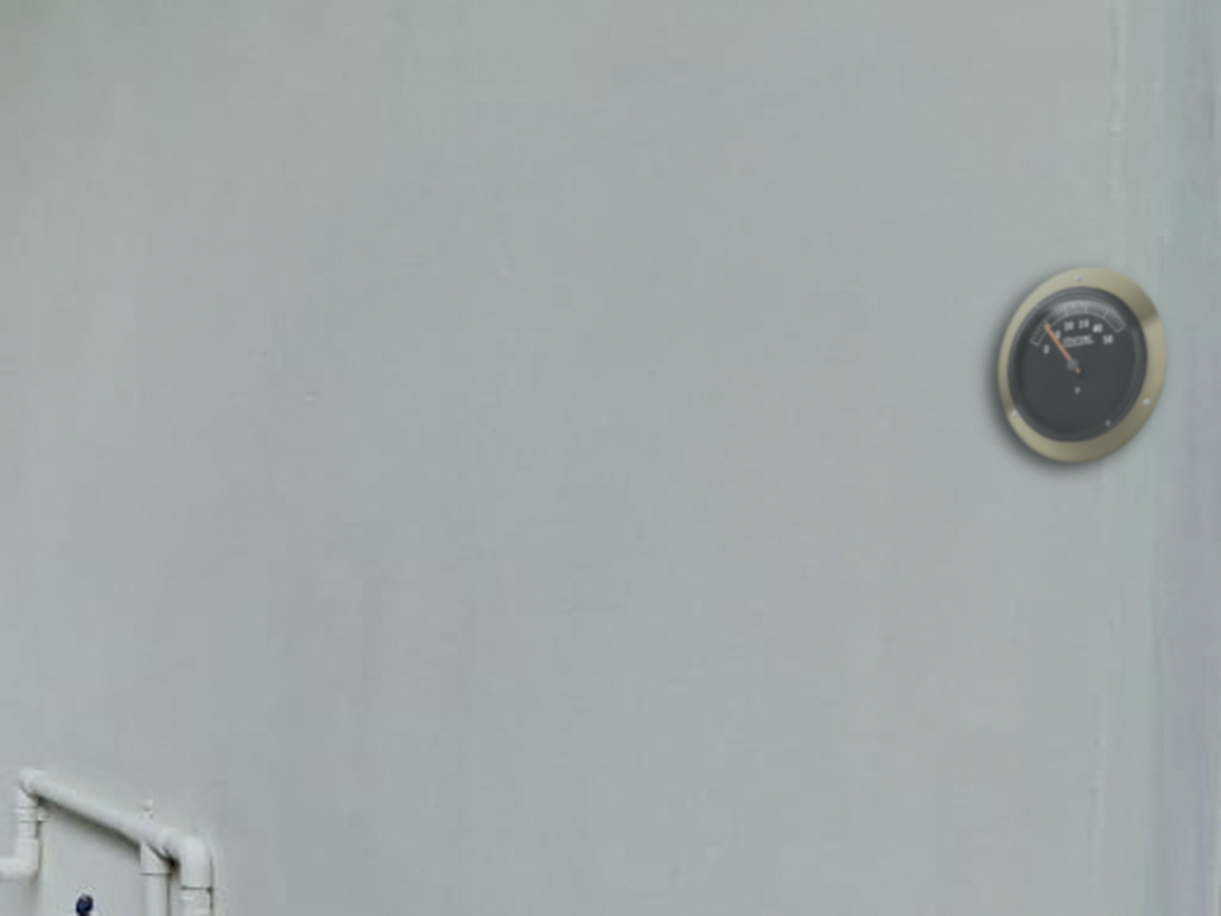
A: 10 V
